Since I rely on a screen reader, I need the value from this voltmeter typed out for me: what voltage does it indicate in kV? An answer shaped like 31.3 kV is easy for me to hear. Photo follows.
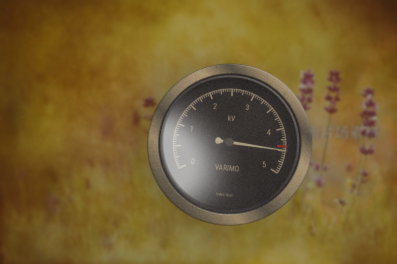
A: 4.5 kV
